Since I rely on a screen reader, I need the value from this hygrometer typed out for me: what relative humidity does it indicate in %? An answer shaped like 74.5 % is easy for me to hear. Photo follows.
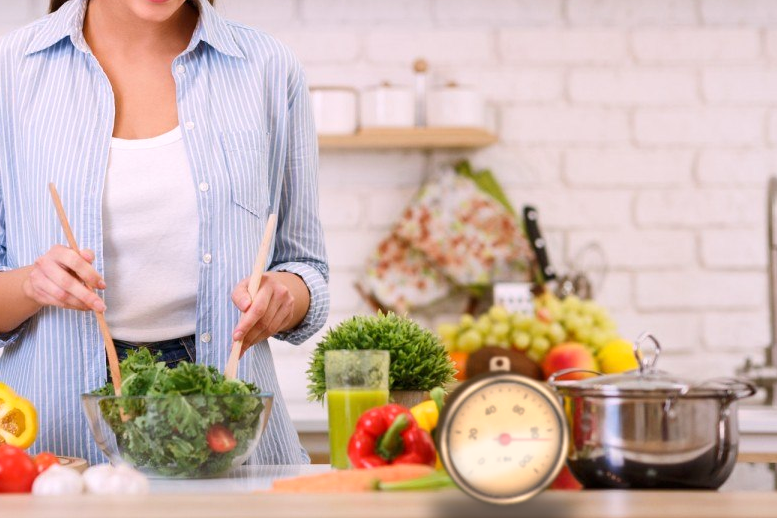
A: 84 %
